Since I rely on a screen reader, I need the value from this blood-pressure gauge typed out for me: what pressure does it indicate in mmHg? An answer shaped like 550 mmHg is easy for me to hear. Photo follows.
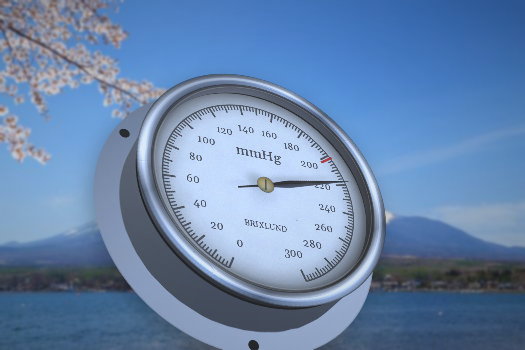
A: 220 mmHg
